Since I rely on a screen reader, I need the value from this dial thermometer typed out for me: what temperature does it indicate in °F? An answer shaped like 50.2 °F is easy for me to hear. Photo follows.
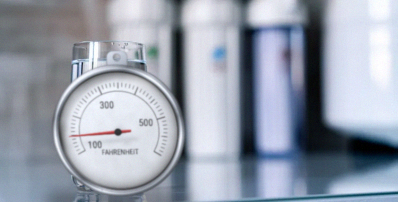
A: 150 °F
